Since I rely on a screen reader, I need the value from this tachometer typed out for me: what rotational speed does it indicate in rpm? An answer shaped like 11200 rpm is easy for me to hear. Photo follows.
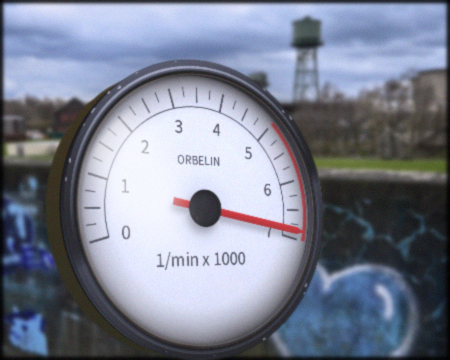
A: 6875 rpm
